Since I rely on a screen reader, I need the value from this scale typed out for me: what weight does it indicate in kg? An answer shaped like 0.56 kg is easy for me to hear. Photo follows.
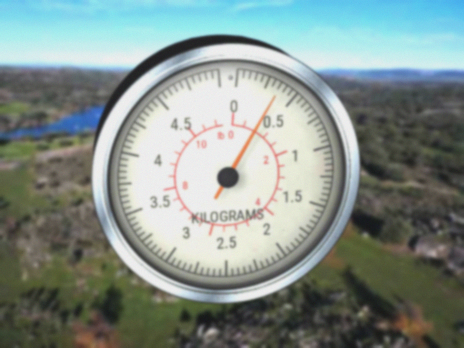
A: 0.35 kg
